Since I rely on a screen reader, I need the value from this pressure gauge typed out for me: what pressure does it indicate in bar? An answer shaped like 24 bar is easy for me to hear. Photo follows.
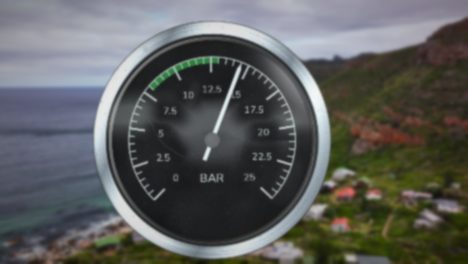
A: 14.5 bar
